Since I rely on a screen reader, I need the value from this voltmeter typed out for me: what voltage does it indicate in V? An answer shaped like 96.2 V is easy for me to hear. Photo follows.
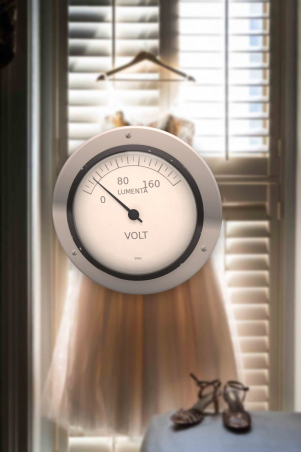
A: 30 V
